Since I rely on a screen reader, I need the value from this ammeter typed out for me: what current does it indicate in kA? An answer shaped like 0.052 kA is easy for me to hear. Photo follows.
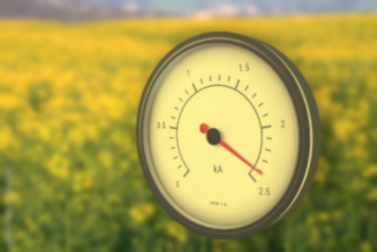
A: 2.4 kA
